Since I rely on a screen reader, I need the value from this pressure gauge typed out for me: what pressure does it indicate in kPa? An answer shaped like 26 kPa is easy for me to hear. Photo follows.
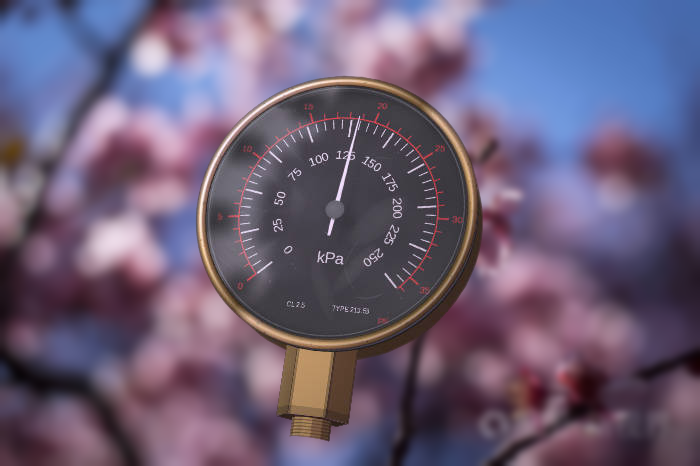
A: 130 kPa
